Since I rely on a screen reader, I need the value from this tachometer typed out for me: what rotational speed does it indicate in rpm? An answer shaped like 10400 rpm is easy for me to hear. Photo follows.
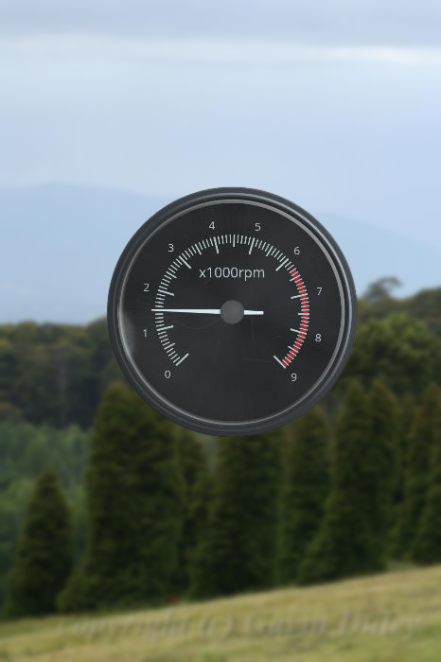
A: 1500 rpm
